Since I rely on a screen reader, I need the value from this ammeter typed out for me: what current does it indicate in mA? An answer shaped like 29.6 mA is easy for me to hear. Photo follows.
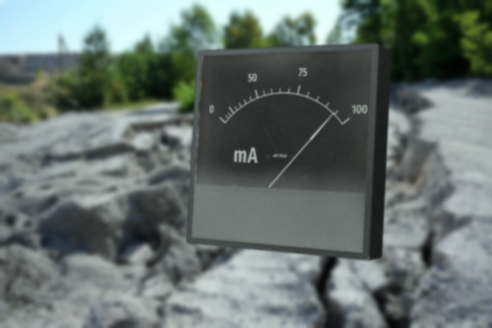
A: 95 mA
